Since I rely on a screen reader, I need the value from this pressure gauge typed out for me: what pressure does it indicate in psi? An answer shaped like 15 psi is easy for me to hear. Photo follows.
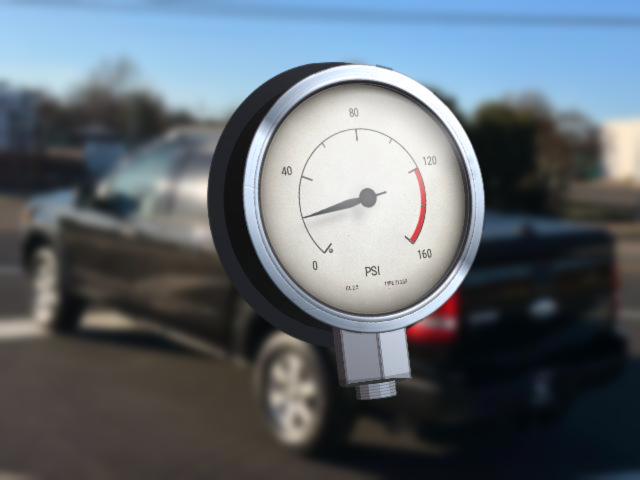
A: 20 psi
